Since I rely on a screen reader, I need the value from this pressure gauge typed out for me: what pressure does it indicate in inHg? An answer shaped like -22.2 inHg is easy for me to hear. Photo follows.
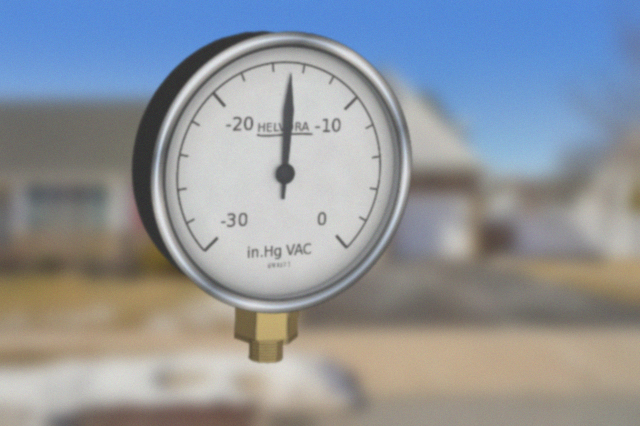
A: -15 inHg
